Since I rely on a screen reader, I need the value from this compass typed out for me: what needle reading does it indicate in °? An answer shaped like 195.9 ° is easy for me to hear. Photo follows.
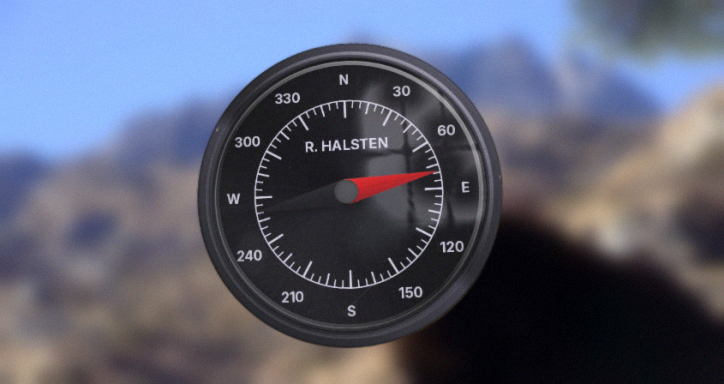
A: 80 °
